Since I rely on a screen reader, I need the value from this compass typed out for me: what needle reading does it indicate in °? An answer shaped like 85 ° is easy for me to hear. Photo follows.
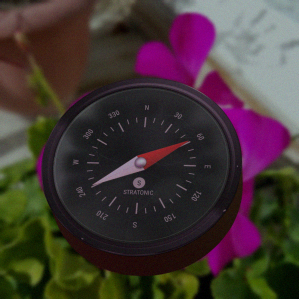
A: 60 °
